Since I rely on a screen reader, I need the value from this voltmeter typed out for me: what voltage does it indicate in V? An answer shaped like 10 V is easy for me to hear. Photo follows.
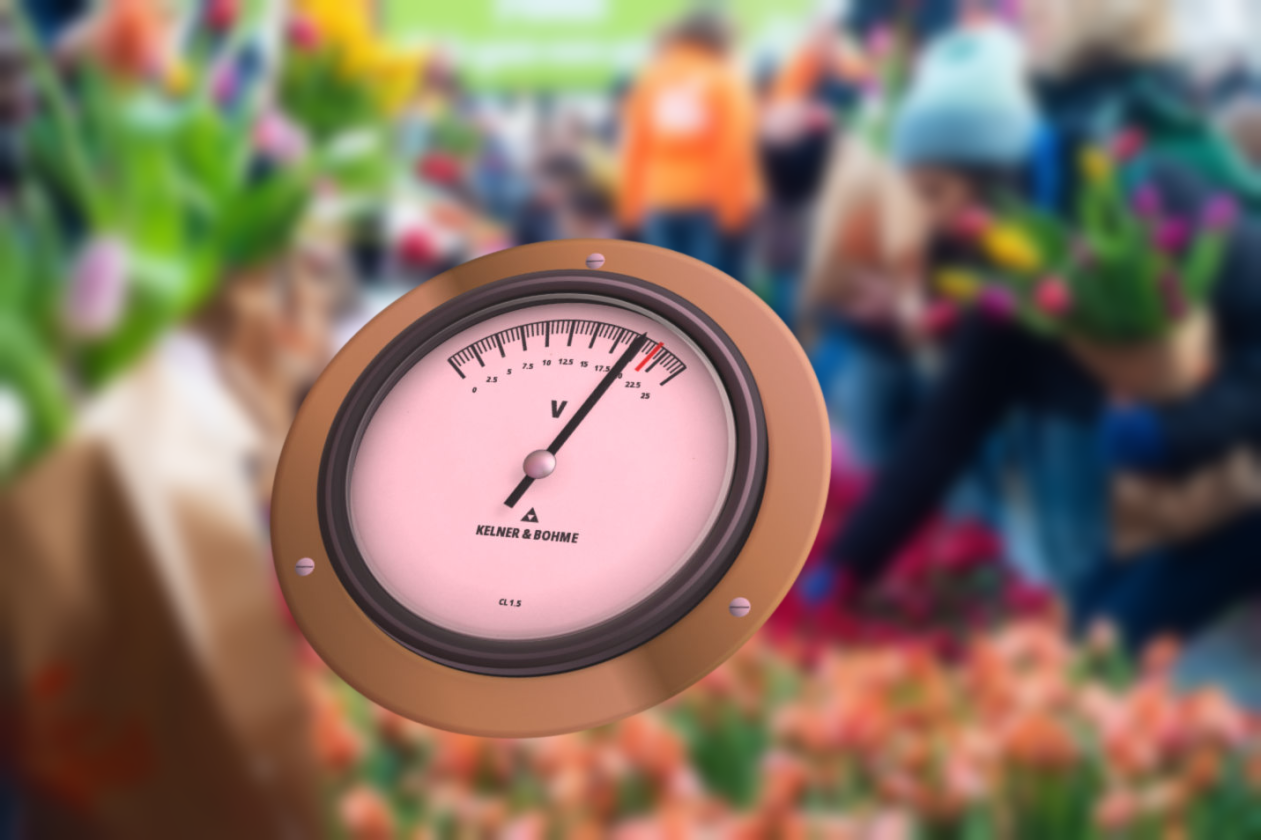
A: 20 V
